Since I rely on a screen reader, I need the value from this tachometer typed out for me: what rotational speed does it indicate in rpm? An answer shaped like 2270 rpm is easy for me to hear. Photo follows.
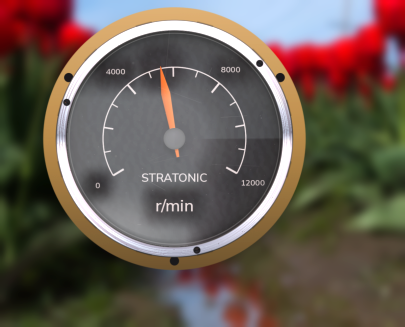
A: 5500 rpm
